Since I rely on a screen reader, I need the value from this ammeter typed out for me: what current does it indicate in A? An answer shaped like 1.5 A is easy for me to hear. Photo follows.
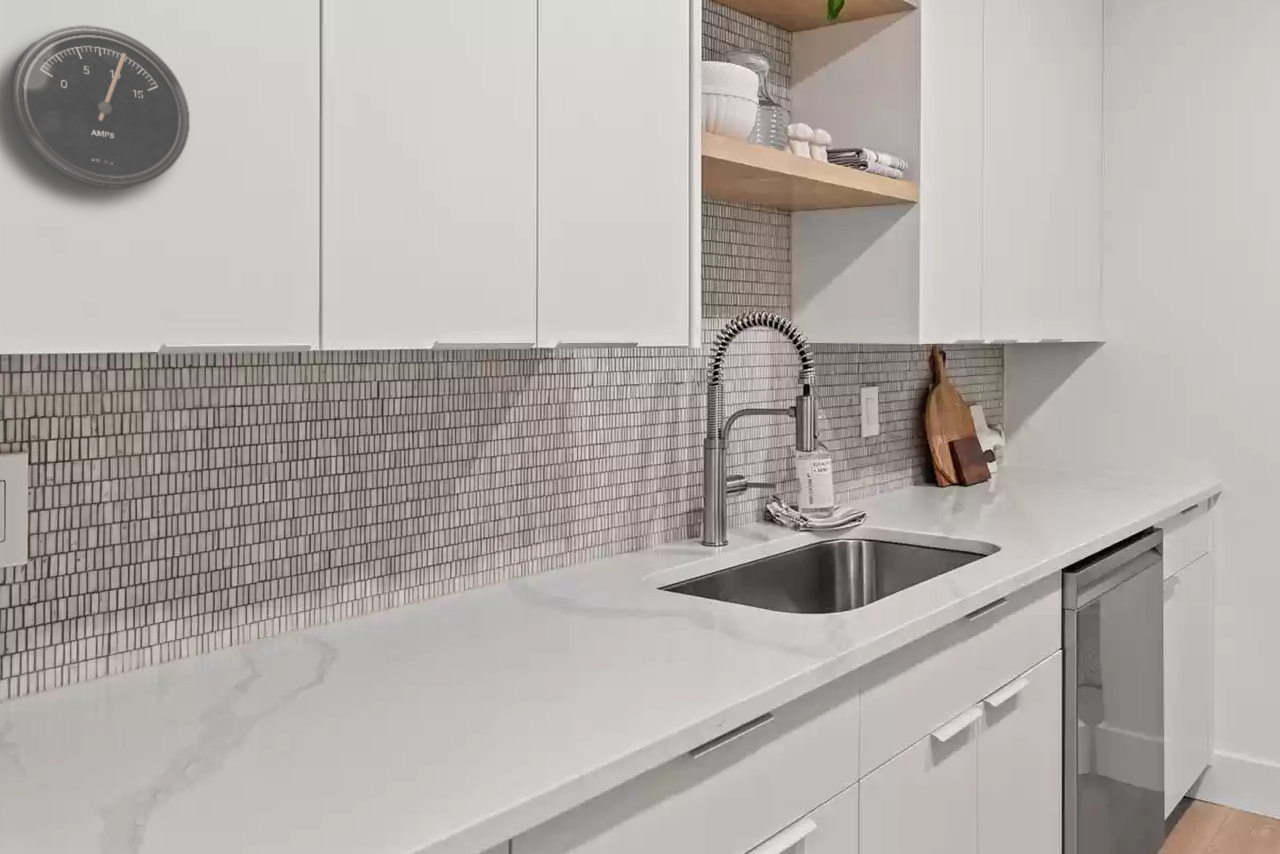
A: 10 A
